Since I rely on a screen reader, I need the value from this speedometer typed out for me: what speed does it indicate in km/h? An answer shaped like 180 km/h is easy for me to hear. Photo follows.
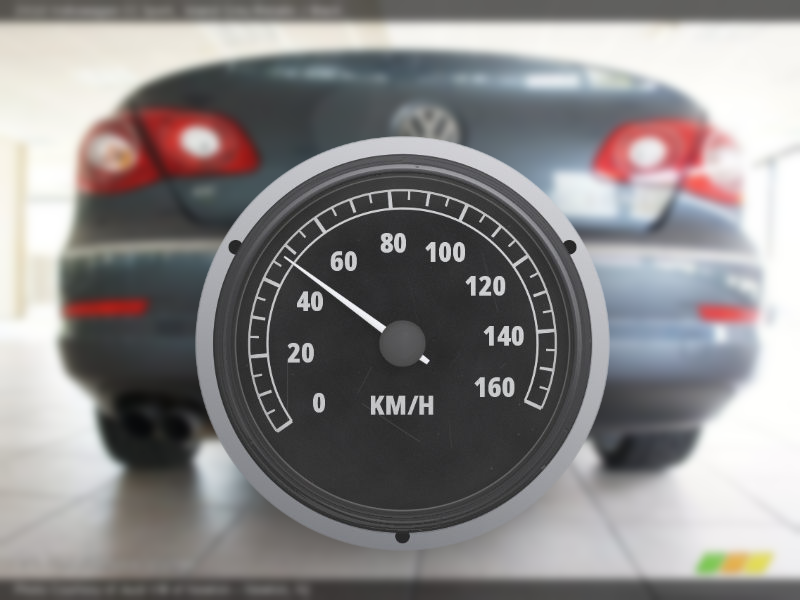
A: 47.5 km/h
